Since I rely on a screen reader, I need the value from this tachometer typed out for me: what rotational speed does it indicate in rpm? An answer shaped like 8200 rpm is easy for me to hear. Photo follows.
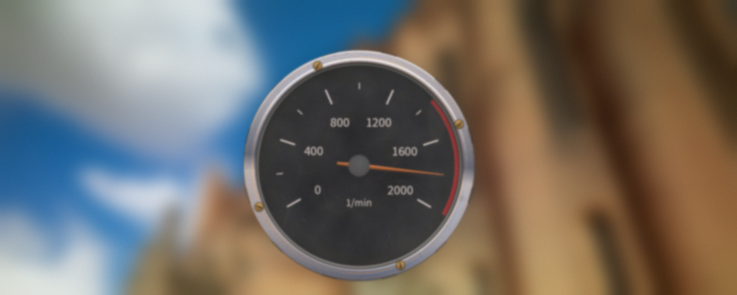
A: 1800 rpm
